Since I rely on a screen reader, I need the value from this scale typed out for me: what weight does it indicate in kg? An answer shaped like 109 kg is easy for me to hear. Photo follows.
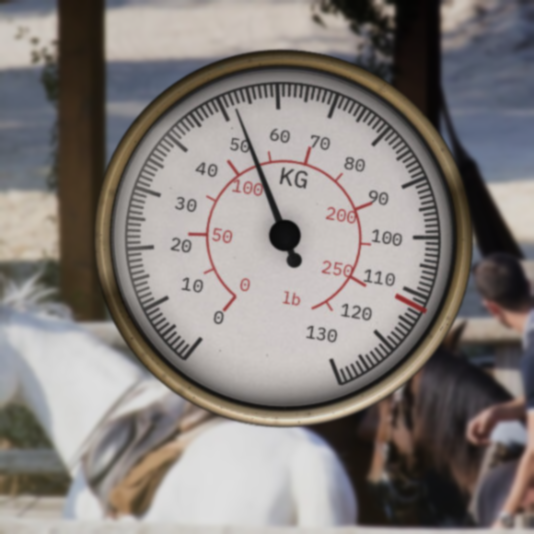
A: 52 kg
